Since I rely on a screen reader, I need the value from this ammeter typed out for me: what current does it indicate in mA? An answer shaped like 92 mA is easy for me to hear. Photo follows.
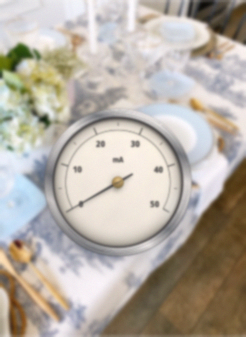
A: 0 mA
